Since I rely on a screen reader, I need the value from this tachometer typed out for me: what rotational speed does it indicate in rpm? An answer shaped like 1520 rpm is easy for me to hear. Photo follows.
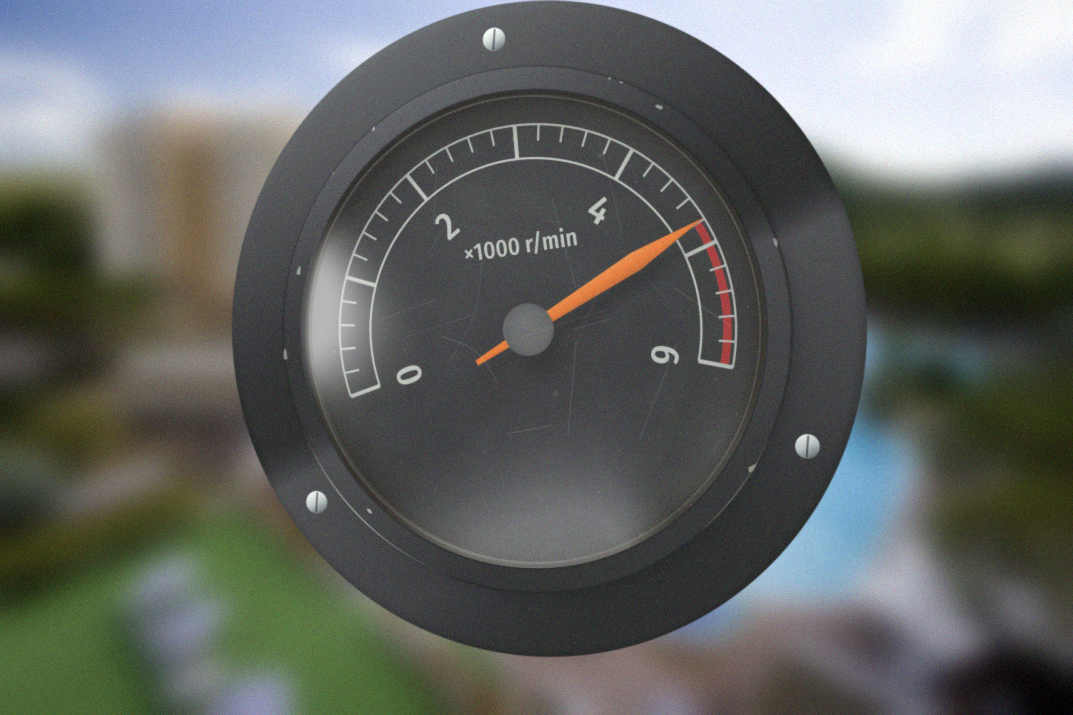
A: 4800 rpm
